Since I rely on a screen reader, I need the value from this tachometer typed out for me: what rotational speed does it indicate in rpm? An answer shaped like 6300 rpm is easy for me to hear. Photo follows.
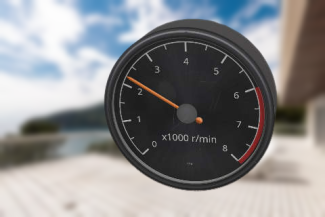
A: 2250 rpm
